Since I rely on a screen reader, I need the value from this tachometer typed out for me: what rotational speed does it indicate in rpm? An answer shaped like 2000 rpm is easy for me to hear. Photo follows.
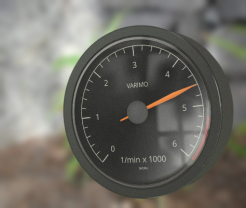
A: 4600 rpm
